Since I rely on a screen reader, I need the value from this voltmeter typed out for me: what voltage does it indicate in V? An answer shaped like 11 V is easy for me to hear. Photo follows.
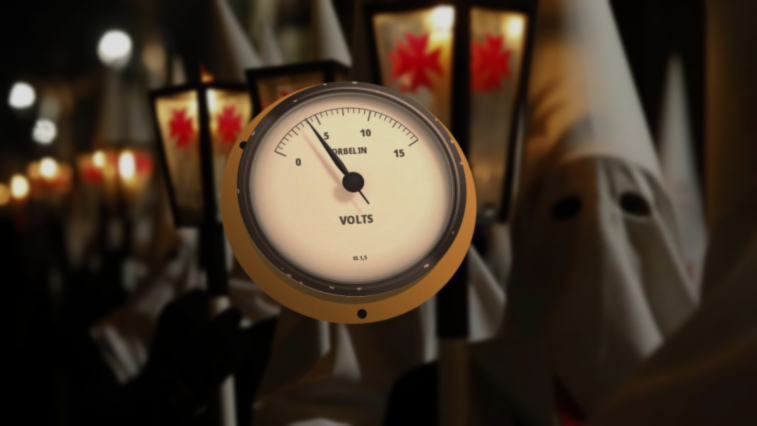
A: 4 V
